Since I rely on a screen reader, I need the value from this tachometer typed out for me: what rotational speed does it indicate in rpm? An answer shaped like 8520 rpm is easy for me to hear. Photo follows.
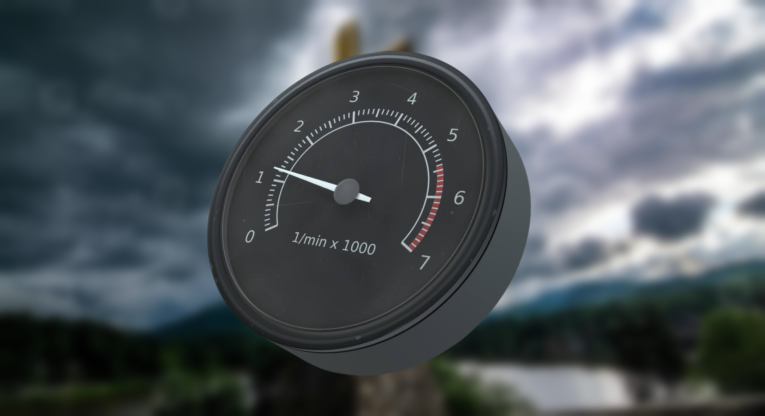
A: 1200 rpm
